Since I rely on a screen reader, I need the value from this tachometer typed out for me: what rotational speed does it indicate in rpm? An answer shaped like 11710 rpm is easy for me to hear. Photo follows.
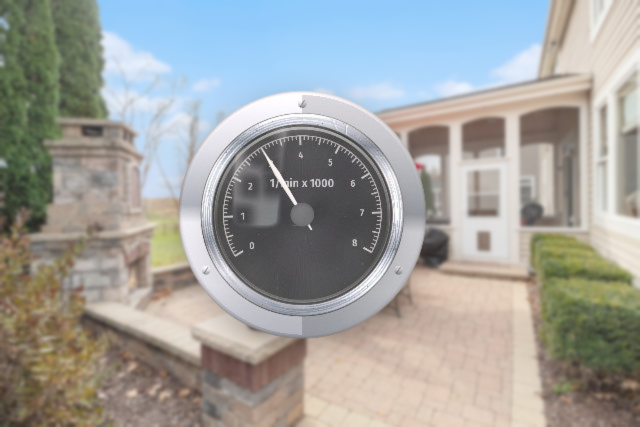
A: 3000 rpm
